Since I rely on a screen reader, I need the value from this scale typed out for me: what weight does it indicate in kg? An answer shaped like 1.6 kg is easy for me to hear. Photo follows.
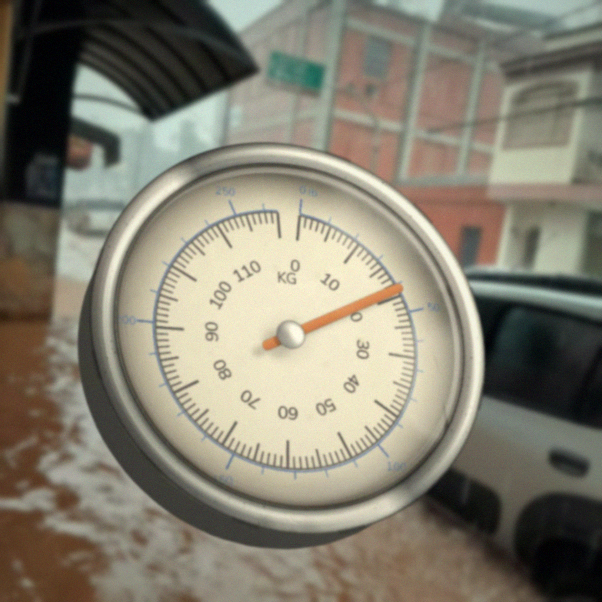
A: 19 kg
